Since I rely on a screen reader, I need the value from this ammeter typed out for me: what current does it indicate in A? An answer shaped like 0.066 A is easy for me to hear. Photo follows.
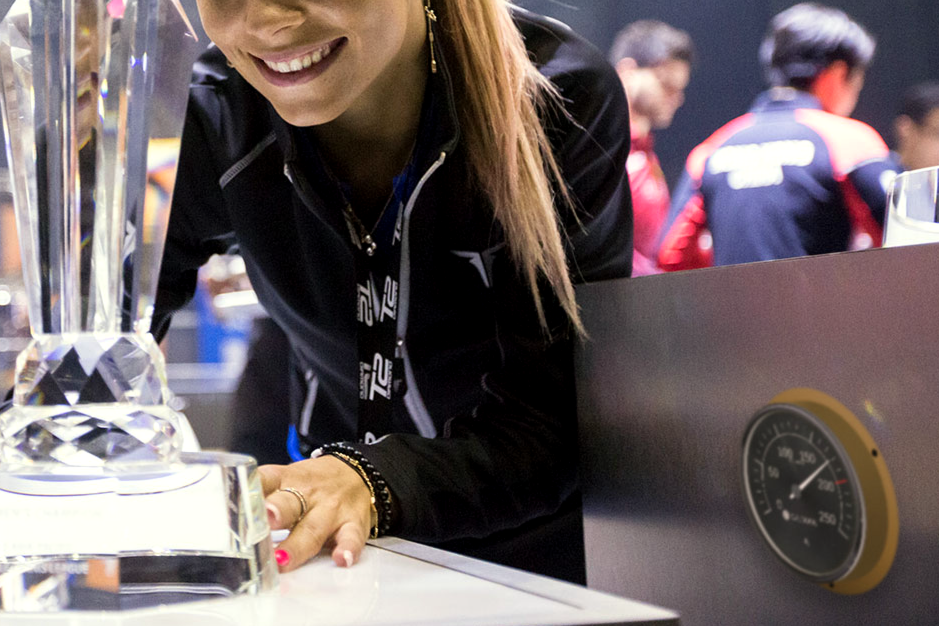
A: 180 A
